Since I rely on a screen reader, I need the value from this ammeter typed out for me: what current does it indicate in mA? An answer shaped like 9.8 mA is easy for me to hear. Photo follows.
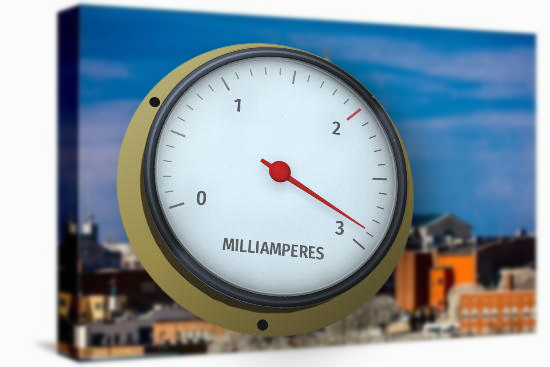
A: 2.9 mA
